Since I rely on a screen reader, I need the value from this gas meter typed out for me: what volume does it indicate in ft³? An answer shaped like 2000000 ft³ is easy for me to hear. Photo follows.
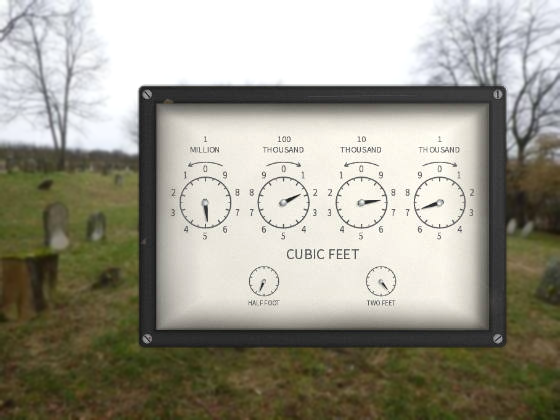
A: 517700 ft³
